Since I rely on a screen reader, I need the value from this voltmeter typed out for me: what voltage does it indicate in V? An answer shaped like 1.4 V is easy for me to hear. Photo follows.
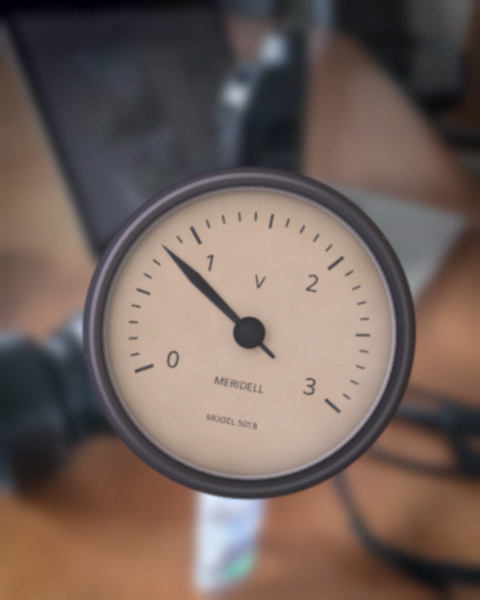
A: 0.8 V
